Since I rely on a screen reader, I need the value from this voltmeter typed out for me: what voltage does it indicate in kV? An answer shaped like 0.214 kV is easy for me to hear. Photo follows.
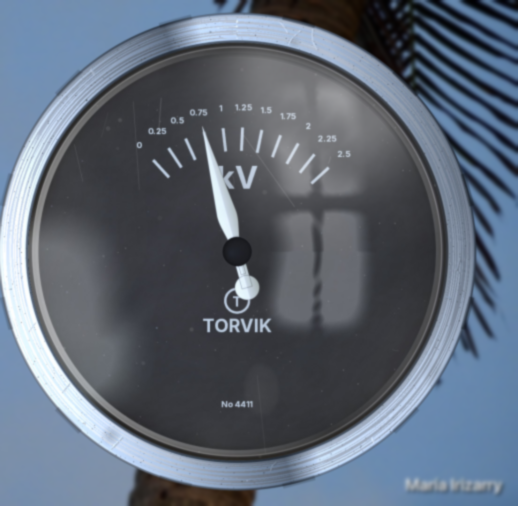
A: 0.75 kV
